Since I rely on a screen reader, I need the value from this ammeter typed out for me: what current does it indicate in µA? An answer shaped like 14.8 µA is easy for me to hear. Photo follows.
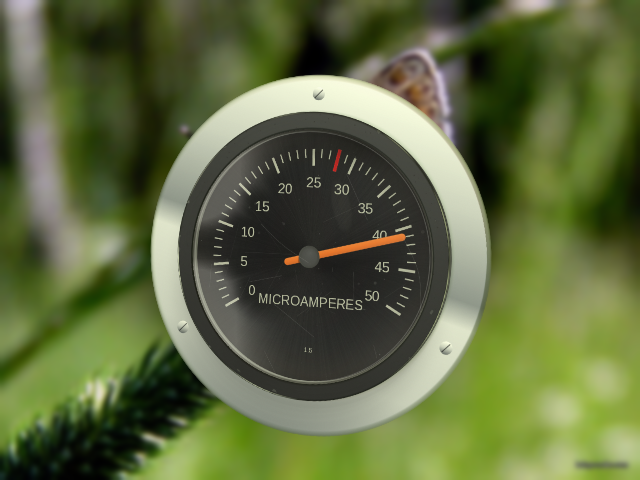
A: 41 µA
